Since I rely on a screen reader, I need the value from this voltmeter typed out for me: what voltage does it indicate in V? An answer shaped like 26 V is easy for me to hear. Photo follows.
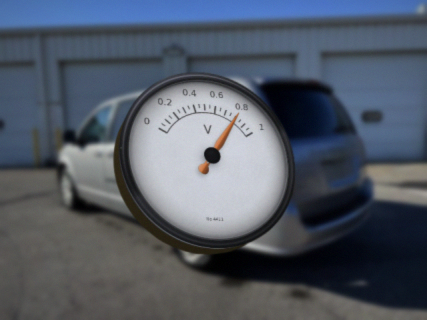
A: 0.8 V
